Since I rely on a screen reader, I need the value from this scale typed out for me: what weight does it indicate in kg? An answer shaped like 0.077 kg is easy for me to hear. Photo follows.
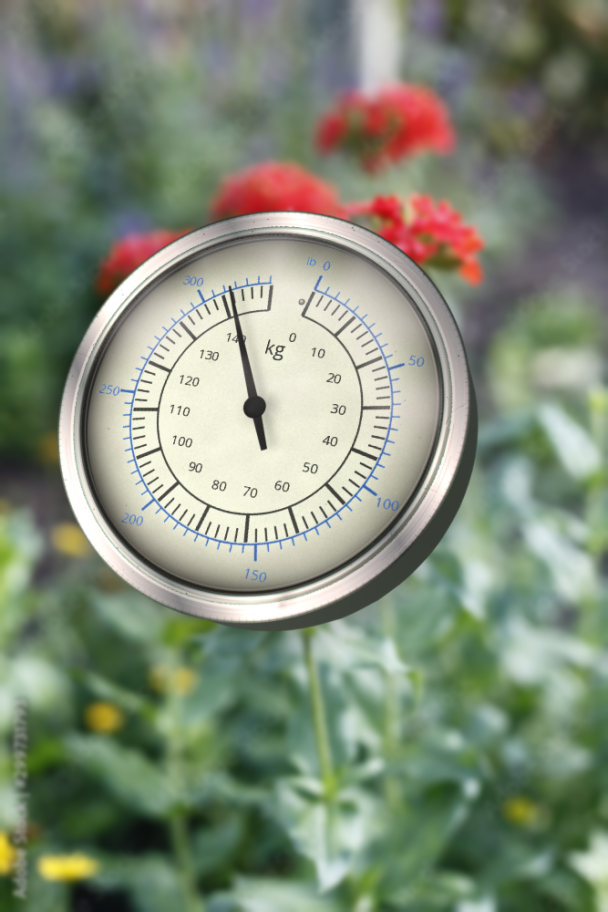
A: 142 kg
